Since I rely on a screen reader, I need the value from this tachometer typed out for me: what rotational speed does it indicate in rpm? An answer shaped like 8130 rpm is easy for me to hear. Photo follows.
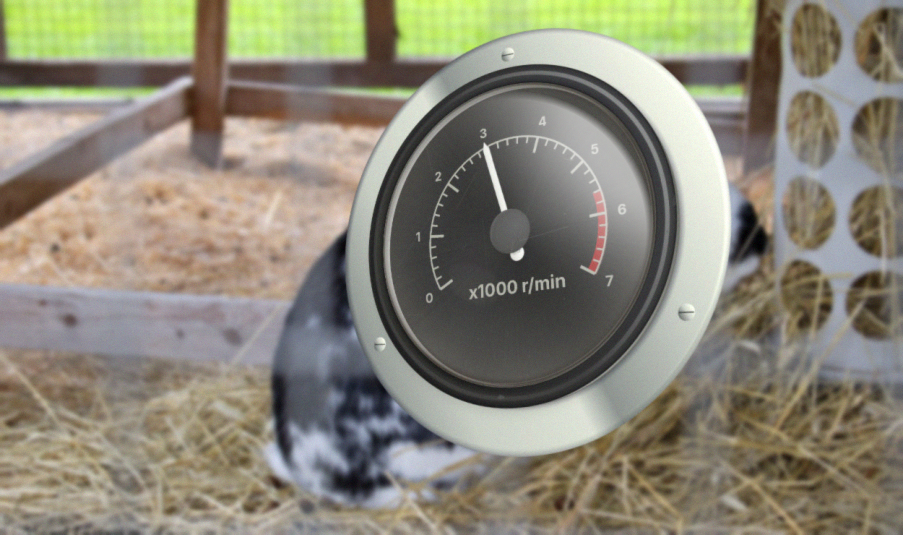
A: 3000 rpm
